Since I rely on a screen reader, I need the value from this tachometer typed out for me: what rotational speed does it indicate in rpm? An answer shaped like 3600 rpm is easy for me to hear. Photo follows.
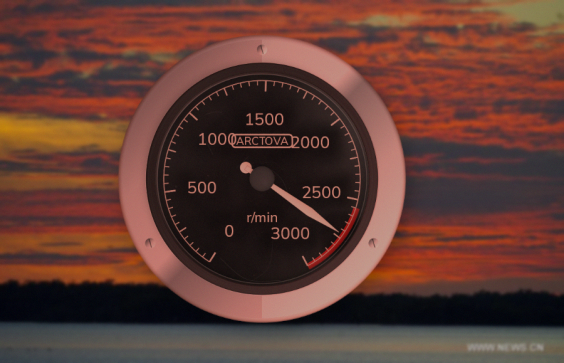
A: 2725 rpm
